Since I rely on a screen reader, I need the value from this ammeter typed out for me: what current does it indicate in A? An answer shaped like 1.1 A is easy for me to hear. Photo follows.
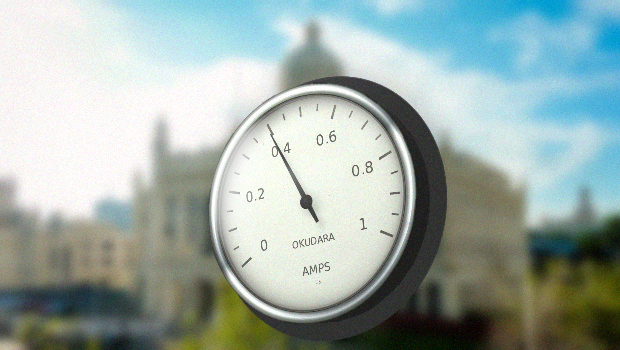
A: 0.4 A
